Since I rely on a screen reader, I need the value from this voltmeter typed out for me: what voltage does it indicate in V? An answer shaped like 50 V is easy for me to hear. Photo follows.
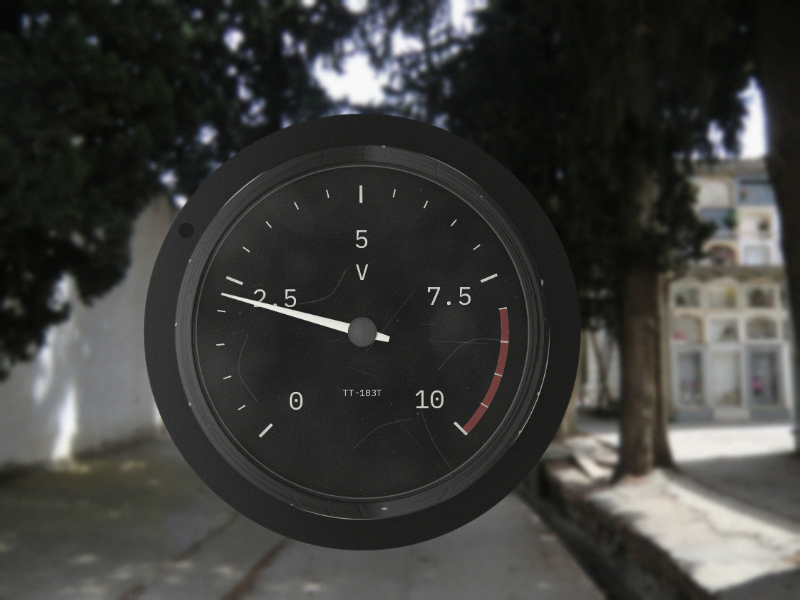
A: 2.25 V
